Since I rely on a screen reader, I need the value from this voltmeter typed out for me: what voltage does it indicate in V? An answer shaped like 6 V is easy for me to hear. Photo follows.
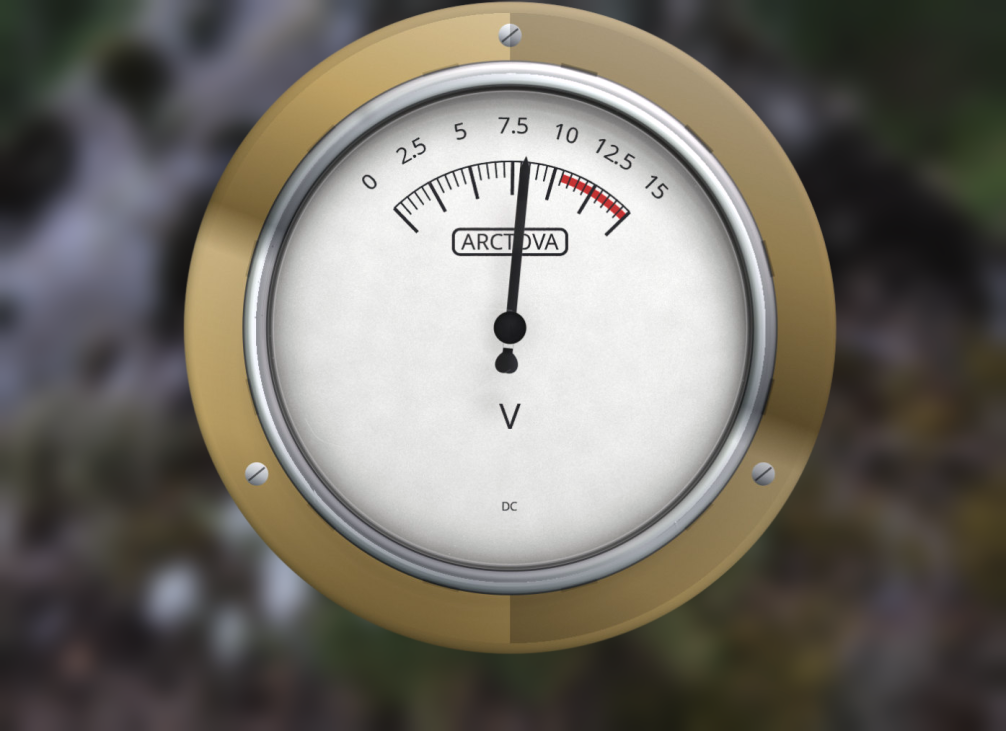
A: 8.25 V
